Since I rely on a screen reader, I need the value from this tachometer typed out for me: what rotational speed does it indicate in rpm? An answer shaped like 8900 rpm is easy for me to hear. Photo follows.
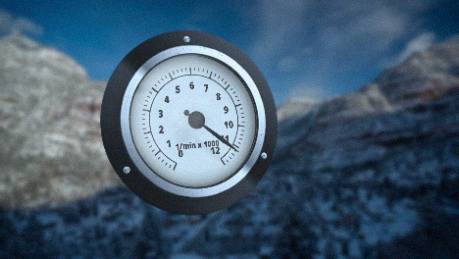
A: 11200 rpm
